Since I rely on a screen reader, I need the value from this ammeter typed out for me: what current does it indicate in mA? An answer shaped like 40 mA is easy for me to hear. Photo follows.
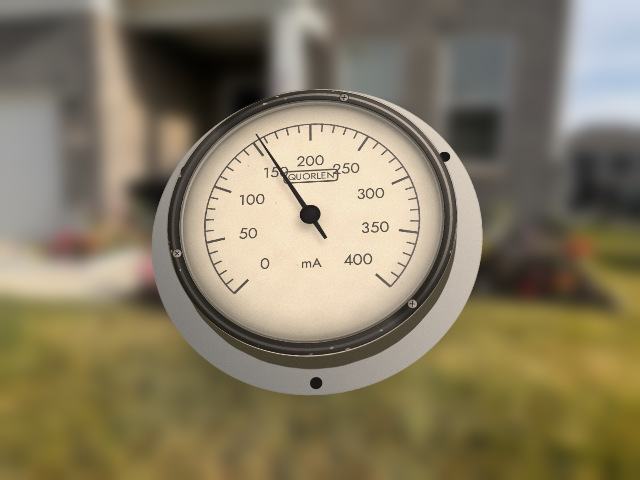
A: 155 mA
